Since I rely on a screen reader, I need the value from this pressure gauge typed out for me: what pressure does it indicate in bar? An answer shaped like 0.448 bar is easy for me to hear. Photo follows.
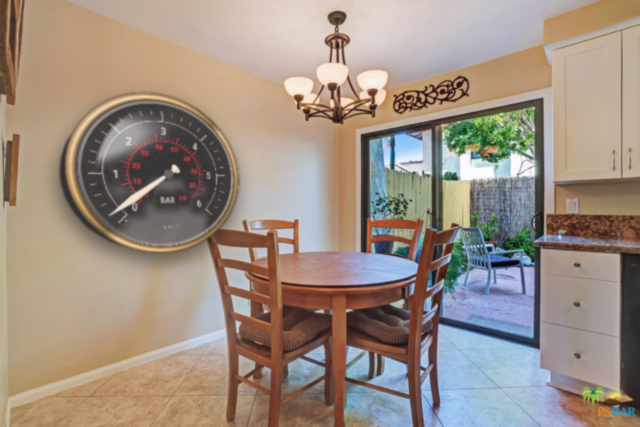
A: 0.2 bar
